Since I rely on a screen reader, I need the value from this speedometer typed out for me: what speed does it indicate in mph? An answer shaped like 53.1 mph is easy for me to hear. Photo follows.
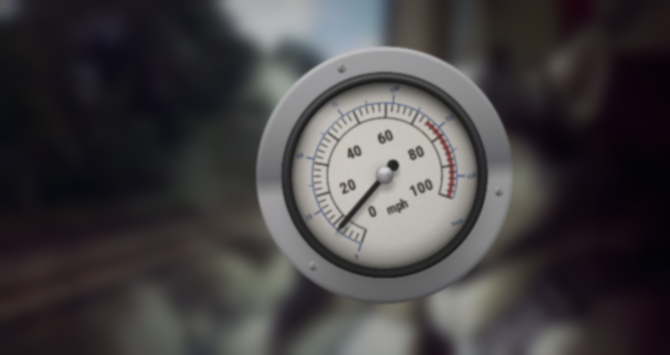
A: 8 mph
